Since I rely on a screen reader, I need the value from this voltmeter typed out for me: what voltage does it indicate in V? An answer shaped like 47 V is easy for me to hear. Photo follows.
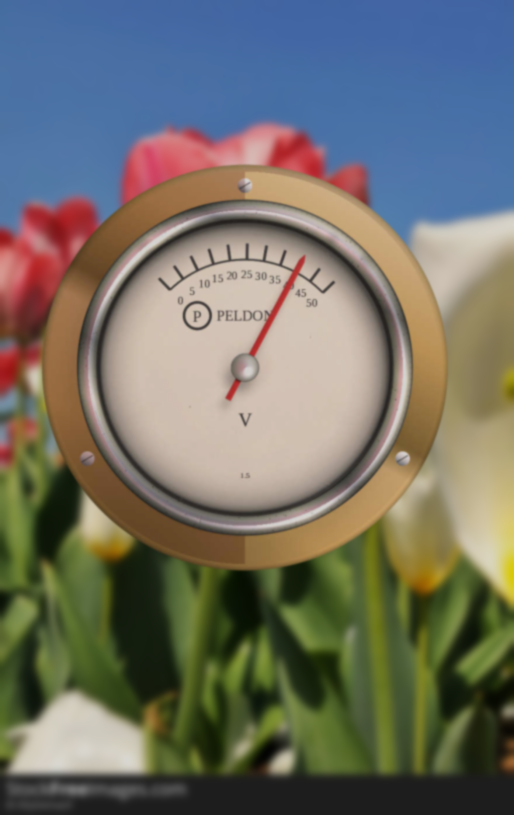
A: 40 V
